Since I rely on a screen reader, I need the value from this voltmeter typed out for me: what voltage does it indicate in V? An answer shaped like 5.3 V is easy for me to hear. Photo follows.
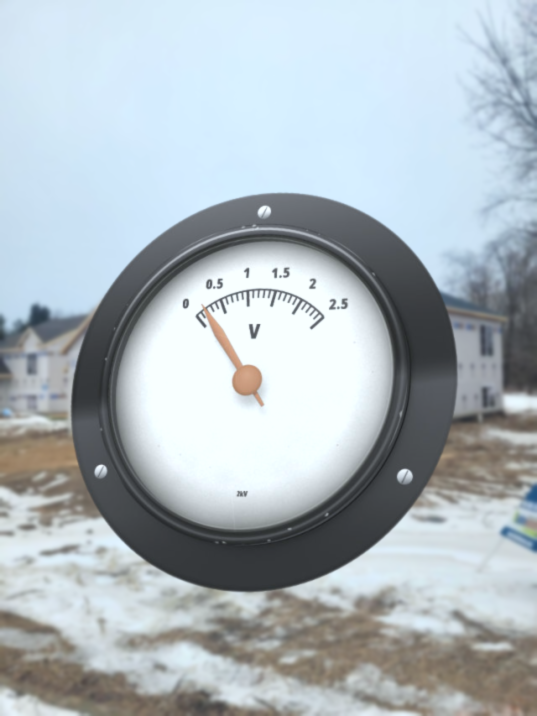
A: 0.2 V
